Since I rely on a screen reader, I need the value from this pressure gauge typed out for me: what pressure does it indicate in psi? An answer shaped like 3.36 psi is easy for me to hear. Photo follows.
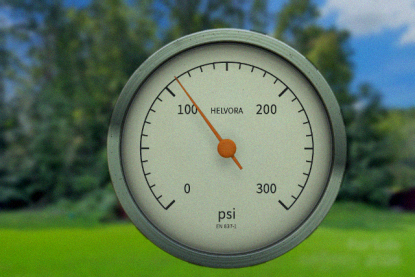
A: 110 psi
